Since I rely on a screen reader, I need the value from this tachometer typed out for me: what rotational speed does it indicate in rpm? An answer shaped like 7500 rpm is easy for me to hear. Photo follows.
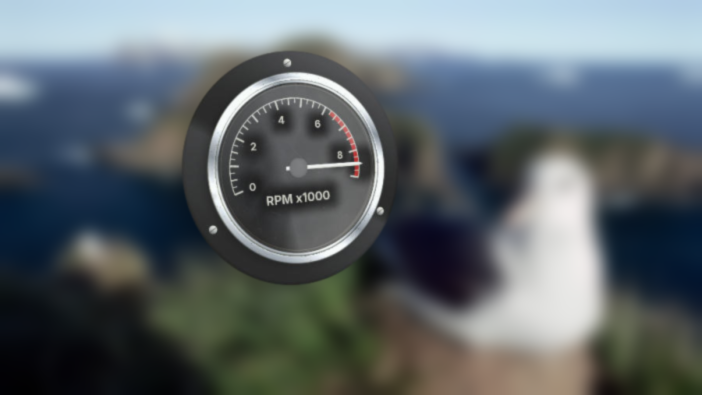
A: 8500 rpm
